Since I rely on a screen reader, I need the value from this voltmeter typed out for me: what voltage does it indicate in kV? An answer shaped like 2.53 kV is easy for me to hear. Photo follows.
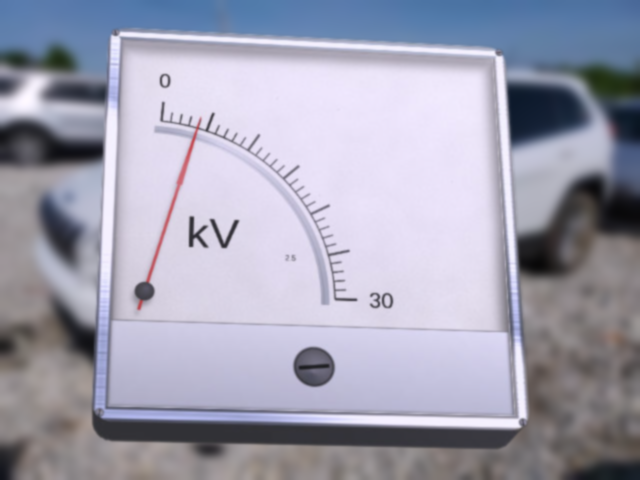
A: 4 kV
